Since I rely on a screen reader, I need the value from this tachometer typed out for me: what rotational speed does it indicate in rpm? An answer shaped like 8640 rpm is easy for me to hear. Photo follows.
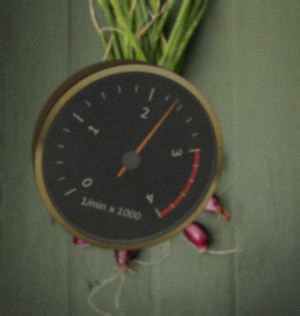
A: 2300 rpm
